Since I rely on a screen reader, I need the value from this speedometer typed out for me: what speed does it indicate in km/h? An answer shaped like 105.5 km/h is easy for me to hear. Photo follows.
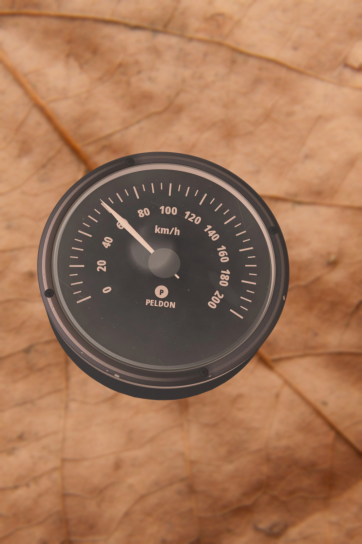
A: 60 km/h
